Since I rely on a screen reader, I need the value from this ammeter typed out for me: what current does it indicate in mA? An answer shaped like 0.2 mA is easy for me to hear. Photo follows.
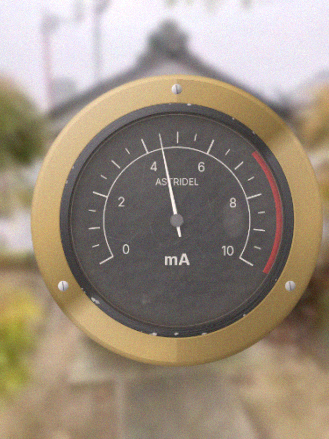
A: 4.5 mA
